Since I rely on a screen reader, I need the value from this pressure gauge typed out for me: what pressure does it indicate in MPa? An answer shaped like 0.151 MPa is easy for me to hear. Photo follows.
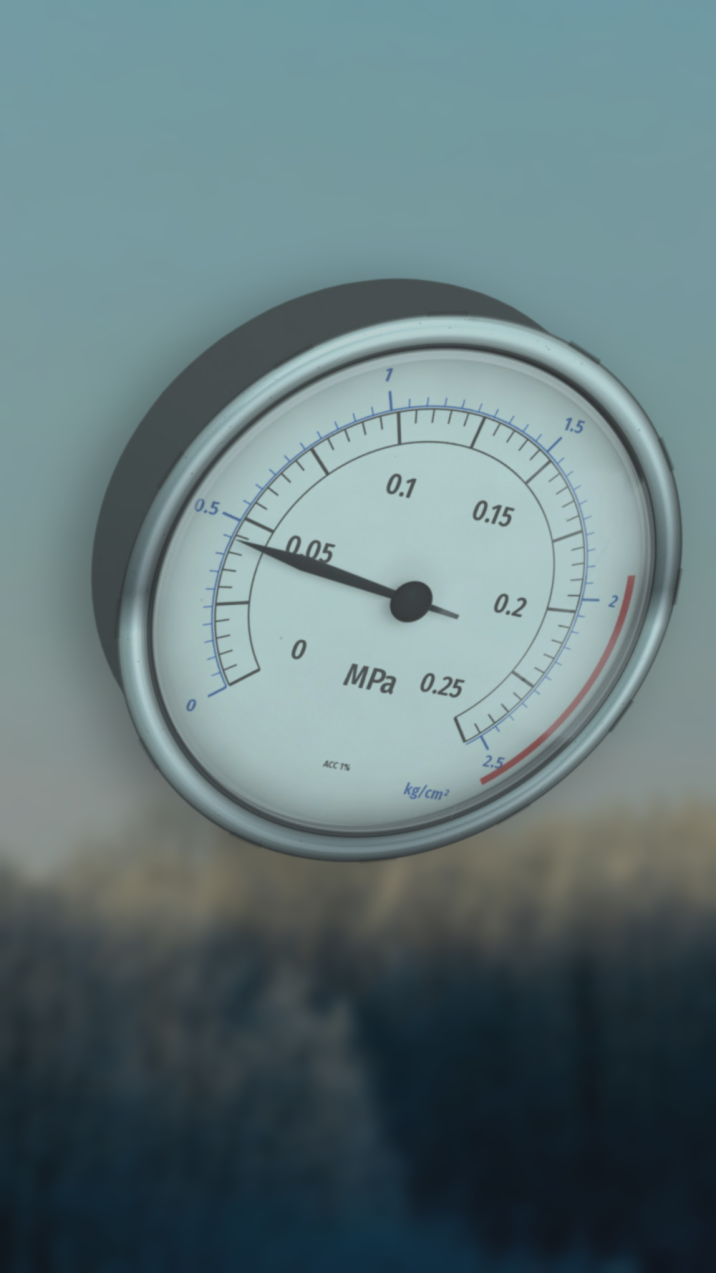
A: 0.045 MPa
